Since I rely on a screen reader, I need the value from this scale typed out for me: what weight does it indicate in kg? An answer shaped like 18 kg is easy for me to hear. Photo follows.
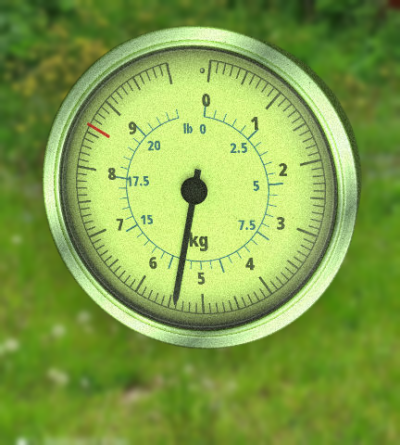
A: 5.4 kg
